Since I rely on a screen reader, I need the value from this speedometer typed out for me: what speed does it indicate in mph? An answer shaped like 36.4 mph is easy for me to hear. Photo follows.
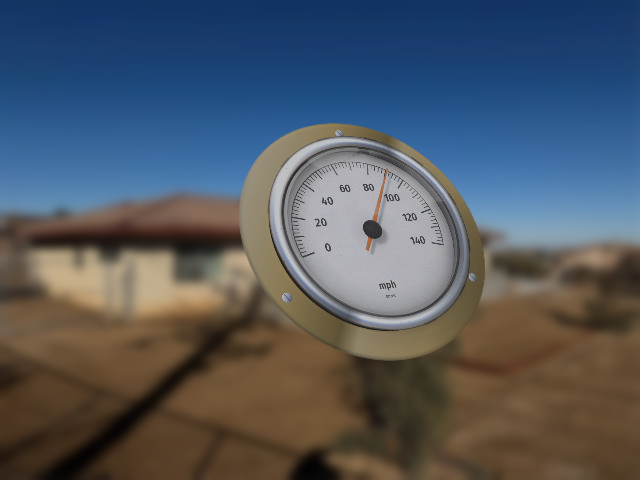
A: 90 mph
